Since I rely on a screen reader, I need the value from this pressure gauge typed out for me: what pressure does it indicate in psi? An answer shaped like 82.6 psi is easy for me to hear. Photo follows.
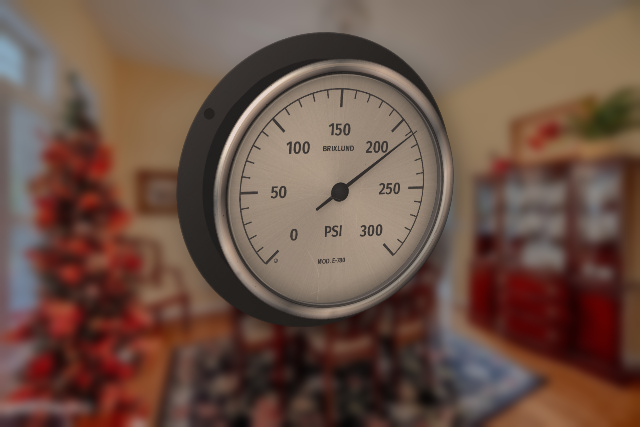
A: 210 psi
